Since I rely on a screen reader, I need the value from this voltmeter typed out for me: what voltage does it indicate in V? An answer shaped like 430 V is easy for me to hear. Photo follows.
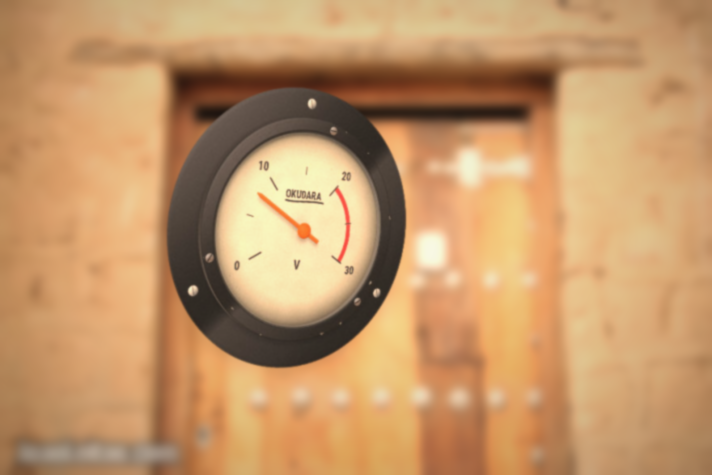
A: 7.5 V
